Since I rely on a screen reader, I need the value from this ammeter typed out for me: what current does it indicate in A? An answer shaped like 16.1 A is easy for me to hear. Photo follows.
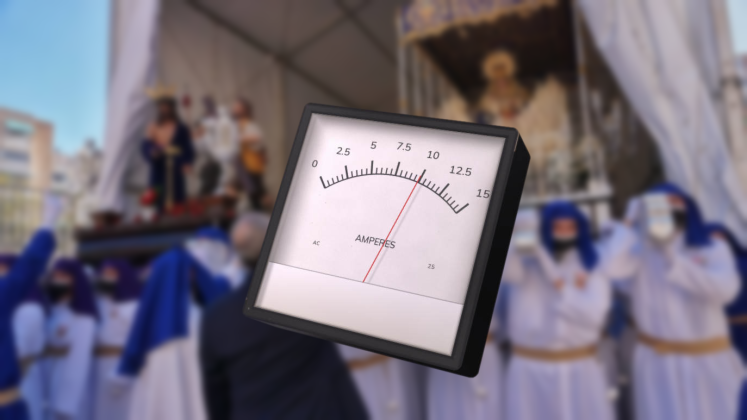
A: 10 A
